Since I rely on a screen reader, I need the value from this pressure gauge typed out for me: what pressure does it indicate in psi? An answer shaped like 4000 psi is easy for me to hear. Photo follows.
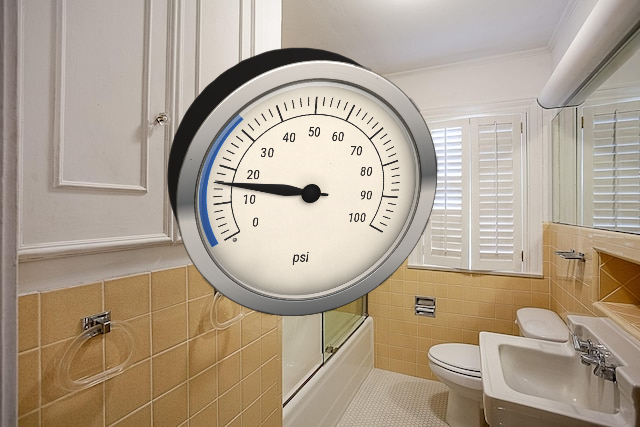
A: 16 psi
